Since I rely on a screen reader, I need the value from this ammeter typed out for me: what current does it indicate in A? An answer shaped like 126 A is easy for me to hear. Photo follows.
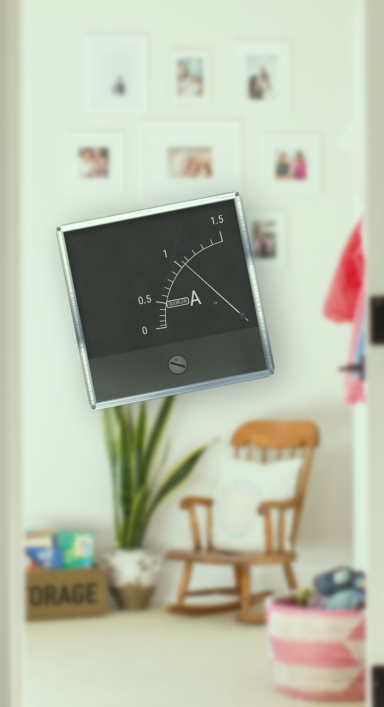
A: 1.05 A
